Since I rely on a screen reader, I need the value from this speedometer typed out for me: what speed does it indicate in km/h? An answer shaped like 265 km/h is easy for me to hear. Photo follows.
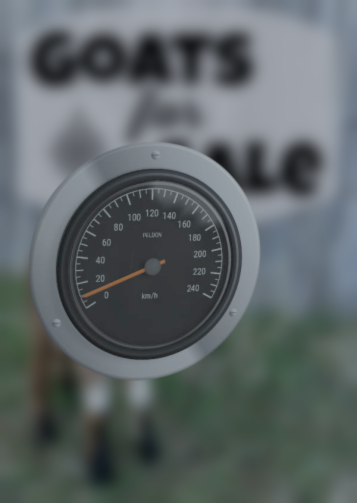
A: 10 km/h
